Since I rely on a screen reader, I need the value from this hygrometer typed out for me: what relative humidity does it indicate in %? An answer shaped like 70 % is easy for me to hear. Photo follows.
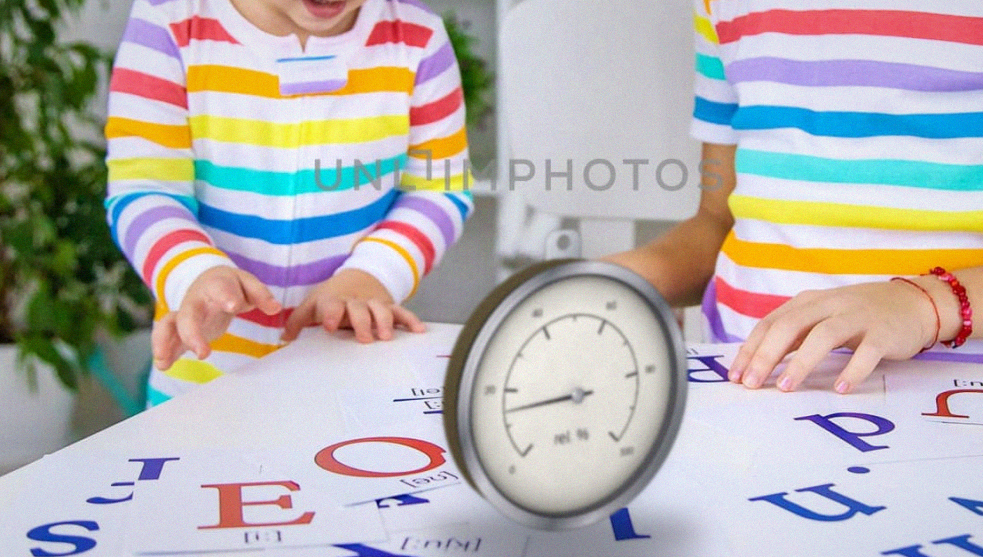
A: 15 %
